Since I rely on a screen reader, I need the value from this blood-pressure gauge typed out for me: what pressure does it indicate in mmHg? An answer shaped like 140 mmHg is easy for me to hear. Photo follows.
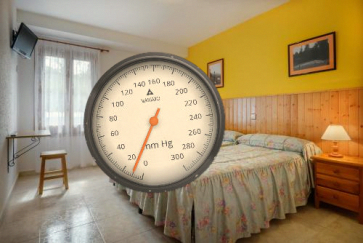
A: 10 mmHg
